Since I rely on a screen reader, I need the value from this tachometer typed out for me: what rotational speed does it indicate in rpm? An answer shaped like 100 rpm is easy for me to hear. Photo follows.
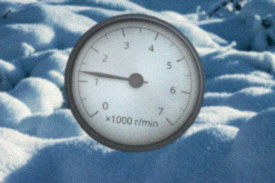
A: 1250 rpm
